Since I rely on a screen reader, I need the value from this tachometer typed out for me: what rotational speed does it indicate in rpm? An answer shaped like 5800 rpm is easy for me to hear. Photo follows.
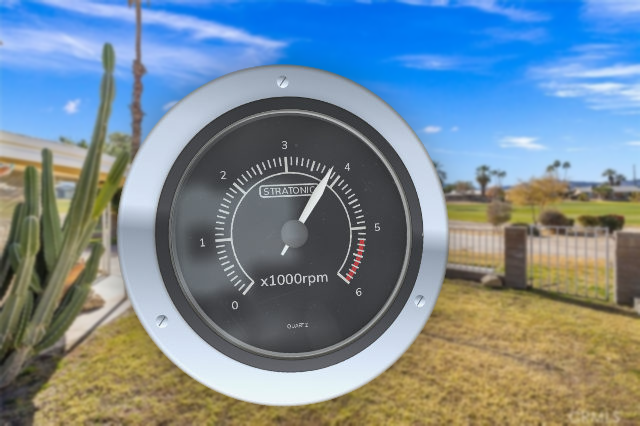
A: 3800 rpm
